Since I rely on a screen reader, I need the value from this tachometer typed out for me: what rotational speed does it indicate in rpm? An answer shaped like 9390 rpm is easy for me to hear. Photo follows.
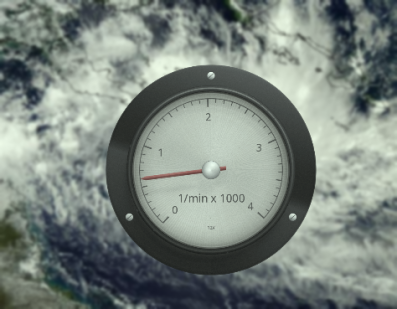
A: 600 rpm
